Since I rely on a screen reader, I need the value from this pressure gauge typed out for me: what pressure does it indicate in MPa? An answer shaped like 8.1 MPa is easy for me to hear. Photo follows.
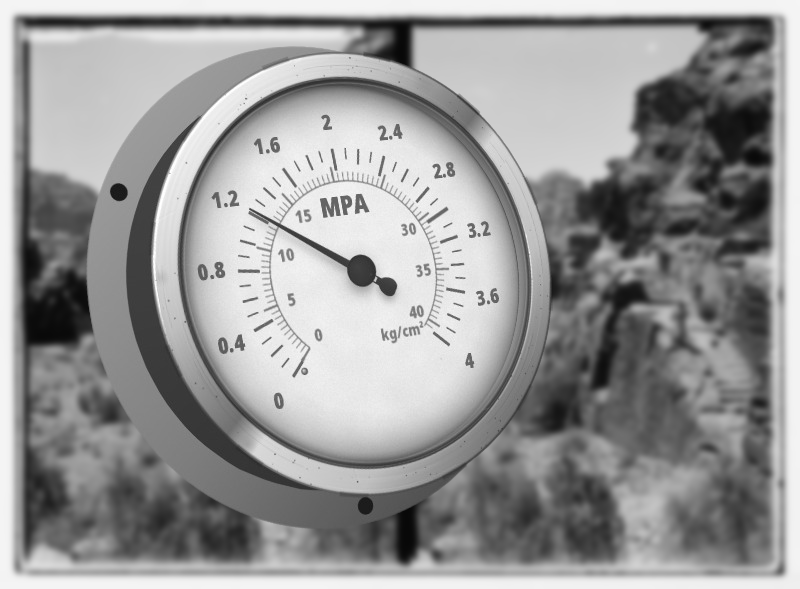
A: 1.2 MPa
